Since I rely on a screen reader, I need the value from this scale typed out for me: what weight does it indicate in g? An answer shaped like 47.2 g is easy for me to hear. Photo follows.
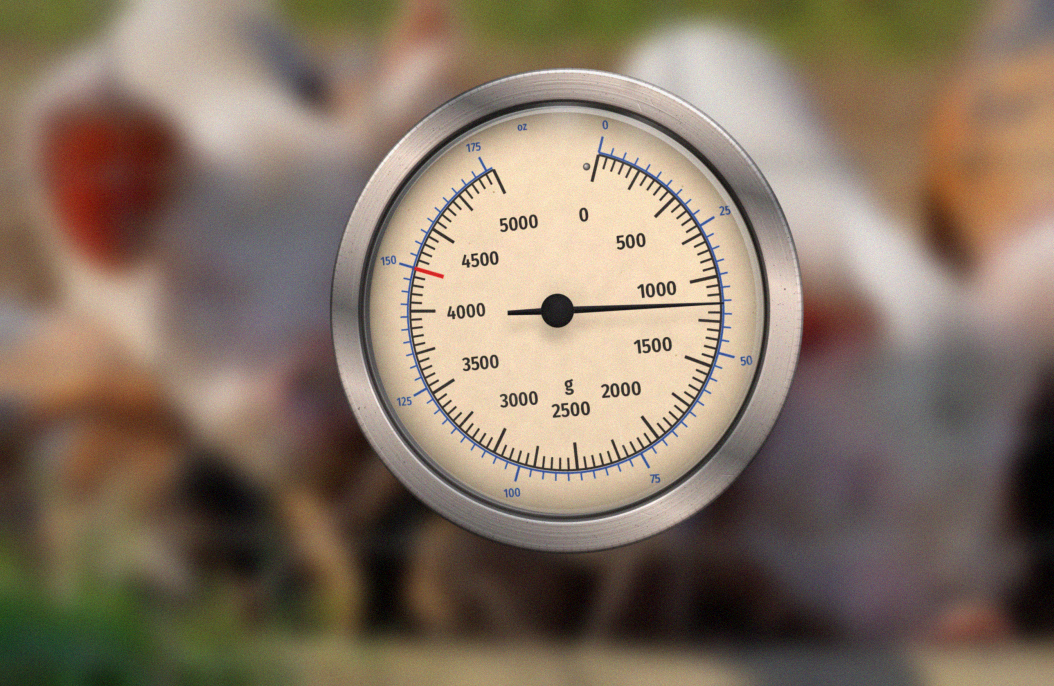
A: 1150 g
